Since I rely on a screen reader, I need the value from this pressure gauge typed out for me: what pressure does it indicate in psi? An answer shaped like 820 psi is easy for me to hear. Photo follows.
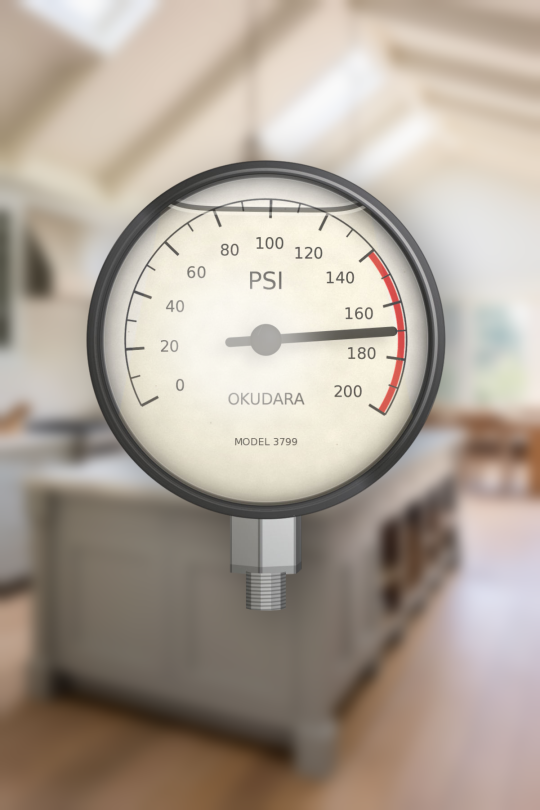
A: 170 psi
